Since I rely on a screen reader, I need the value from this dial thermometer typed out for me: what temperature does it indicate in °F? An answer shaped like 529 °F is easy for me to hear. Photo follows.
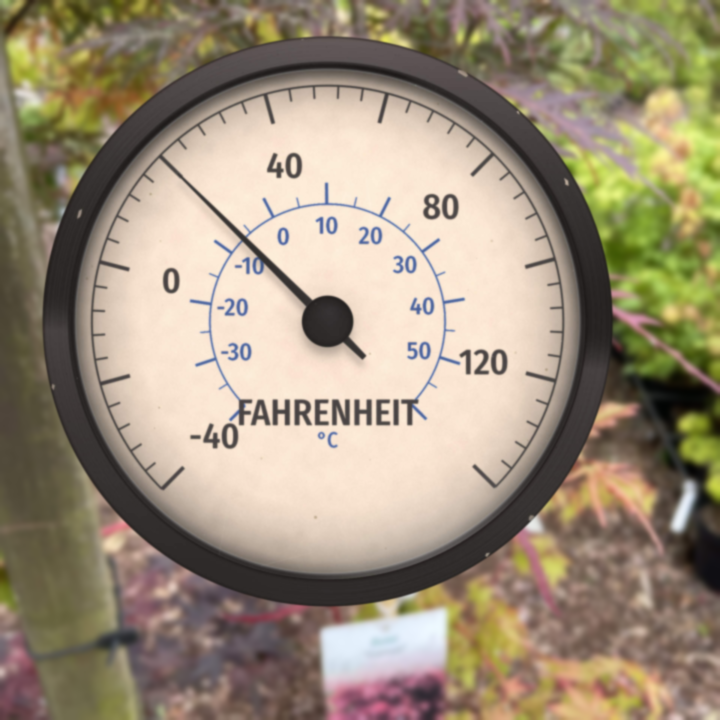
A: 20 °F
